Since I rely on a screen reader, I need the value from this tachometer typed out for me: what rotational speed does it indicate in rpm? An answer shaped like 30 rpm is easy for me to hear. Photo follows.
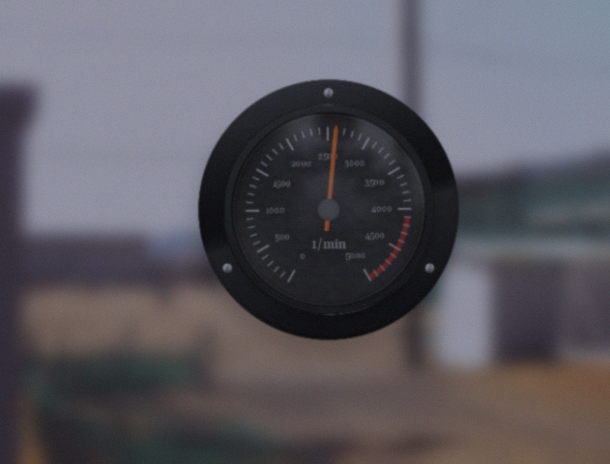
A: 2600 rpm
